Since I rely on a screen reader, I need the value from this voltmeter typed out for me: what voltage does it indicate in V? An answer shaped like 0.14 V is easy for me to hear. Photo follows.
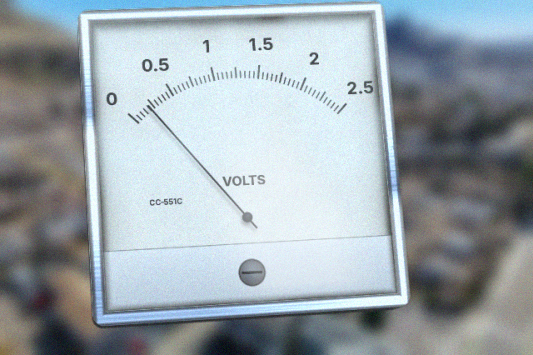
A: 0.2 V
